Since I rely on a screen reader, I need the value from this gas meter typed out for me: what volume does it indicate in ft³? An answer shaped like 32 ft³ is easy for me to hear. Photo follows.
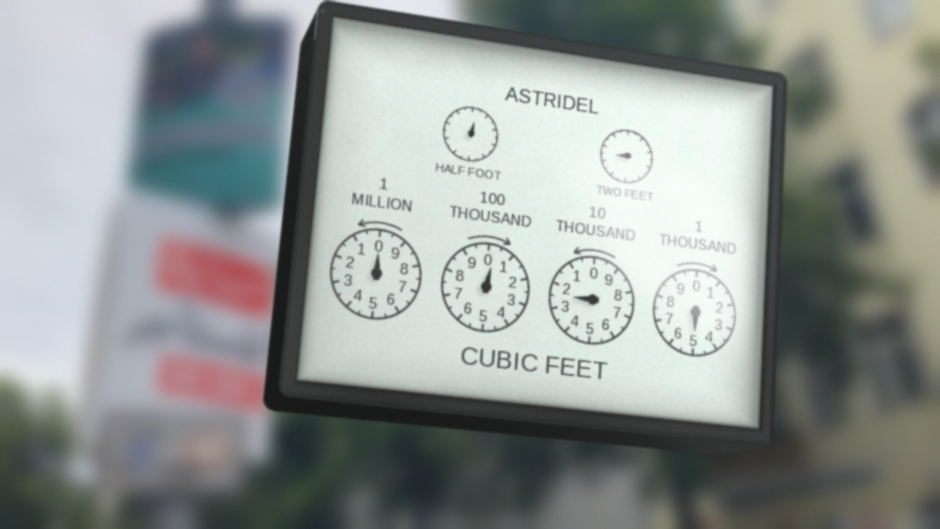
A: 2500 ft³
